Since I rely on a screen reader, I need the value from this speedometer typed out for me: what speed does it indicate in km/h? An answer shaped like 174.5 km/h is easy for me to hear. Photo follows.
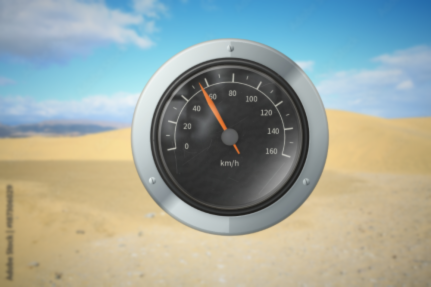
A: 55 km/h
